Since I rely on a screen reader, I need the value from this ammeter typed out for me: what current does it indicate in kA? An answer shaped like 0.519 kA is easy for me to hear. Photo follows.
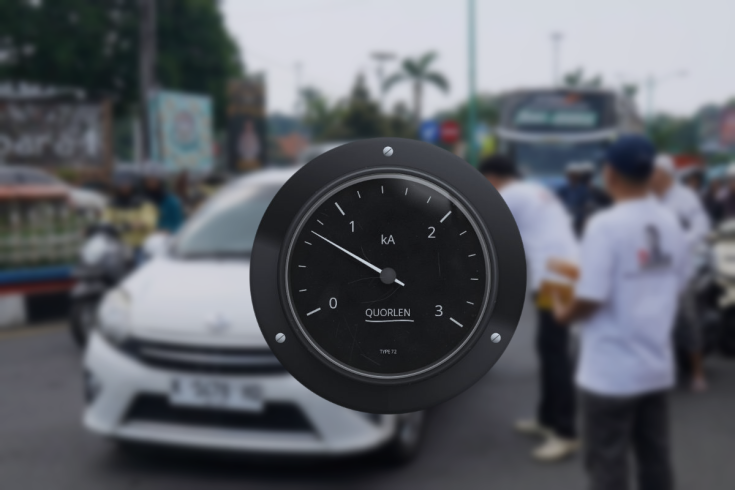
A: 0.7 kA
